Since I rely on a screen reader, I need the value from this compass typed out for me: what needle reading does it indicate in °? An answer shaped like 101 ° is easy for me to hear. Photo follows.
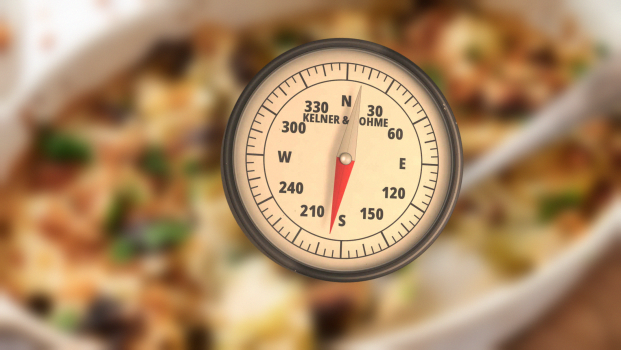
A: 190 °
